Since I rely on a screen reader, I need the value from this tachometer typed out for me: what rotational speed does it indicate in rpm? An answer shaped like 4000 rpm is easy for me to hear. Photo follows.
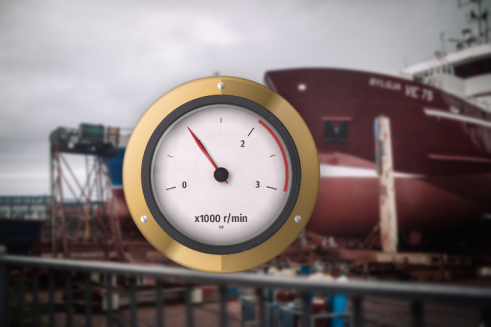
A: 1000 rpm
